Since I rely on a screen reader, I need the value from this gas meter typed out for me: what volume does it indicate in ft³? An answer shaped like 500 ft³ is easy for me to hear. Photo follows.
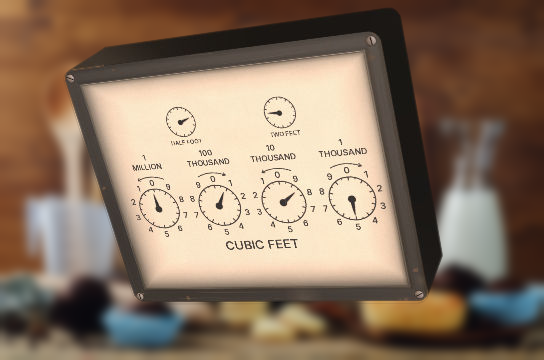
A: 8500 ft³
